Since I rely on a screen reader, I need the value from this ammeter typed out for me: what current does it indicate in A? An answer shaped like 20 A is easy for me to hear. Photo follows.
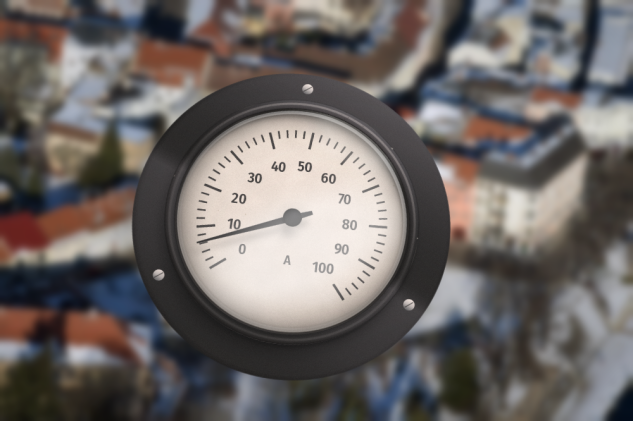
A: 6 A
